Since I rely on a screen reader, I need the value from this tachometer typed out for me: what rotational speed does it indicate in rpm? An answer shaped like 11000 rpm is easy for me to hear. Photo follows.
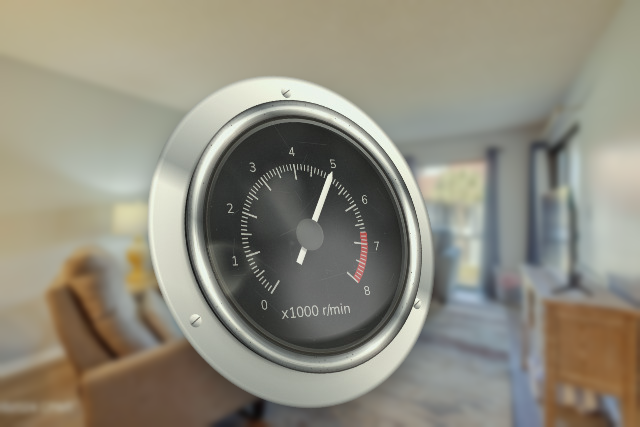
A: 5000 rpm
